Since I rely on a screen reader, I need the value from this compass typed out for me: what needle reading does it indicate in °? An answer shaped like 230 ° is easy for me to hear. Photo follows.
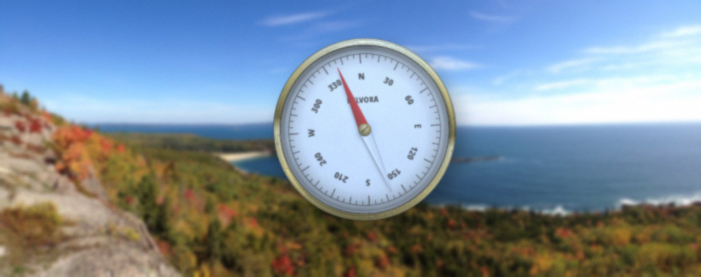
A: 340 °
